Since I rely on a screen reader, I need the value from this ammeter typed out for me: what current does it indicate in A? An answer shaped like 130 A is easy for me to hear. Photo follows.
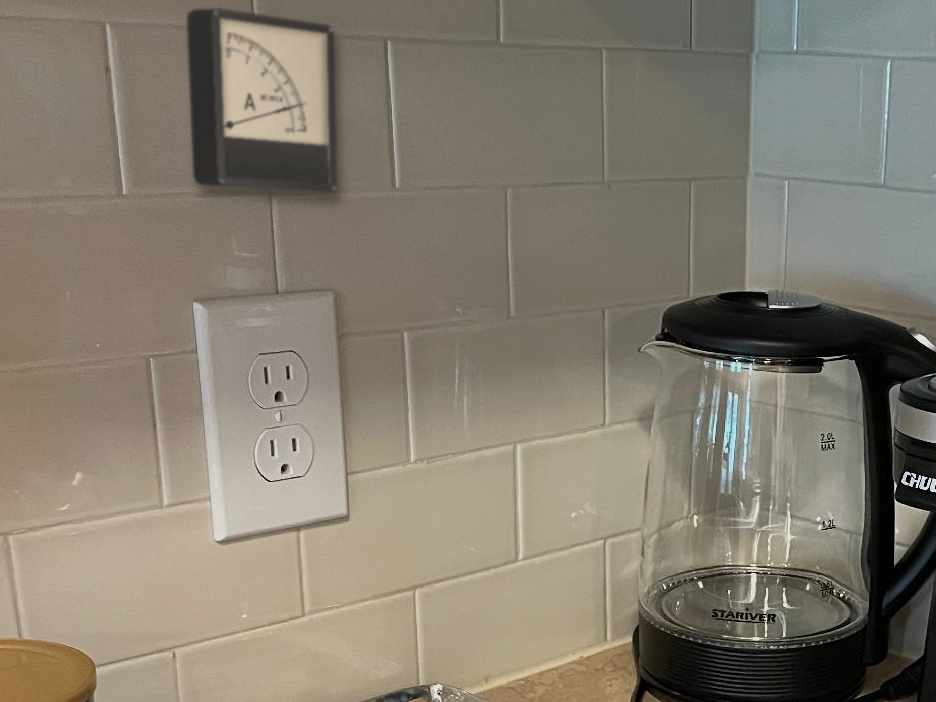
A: 4 A
